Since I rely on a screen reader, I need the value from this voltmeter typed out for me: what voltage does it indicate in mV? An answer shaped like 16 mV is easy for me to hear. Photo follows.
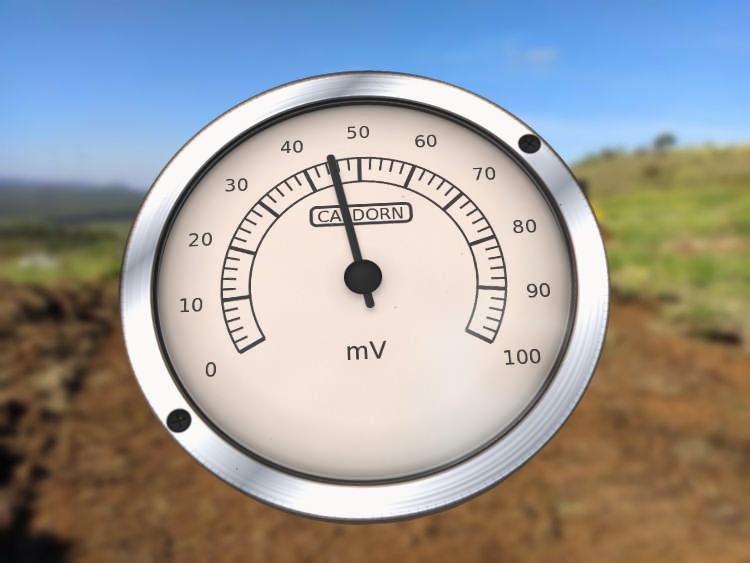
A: 45 mV
